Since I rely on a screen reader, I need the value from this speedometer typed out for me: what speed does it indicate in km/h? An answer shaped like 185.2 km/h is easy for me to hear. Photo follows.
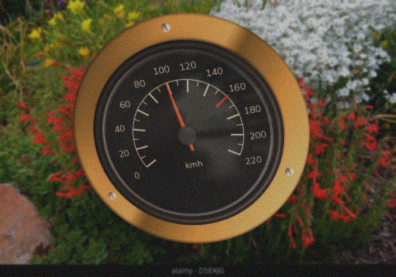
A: 100 km/h
